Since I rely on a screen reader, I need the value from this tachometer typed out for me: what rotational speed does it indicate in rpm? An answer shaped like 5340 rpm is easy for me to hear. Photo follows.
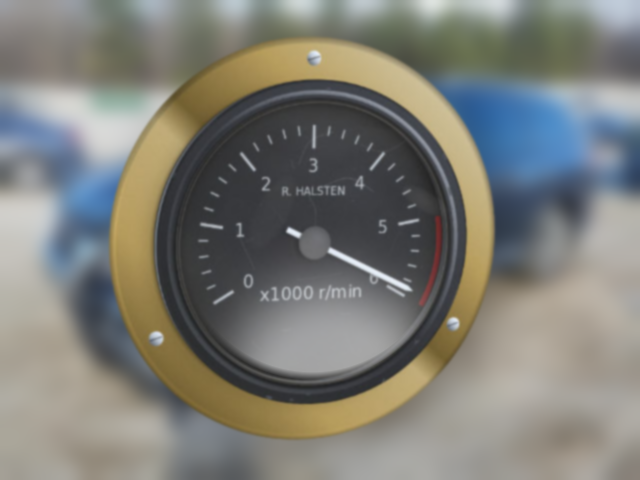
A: 5900 rpm
